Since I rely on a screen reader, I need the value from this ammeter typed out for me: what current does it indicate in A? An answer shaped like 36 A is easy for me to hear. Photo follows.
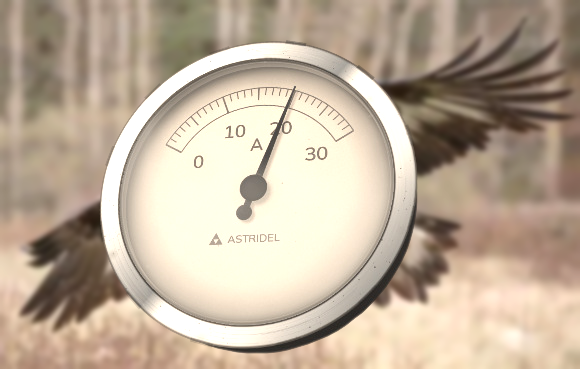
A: 20 A
